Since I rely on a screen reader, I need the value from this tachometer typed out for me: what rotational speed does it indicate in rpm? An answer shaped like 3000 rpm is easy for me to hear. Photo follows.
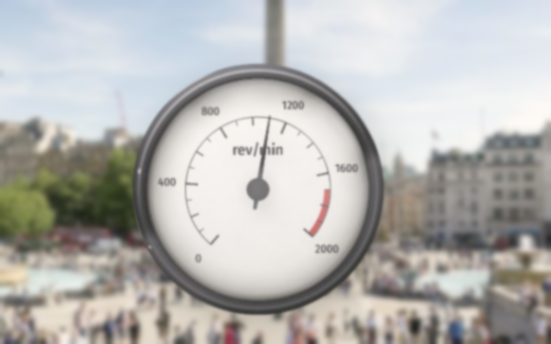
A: 1100 rpm
